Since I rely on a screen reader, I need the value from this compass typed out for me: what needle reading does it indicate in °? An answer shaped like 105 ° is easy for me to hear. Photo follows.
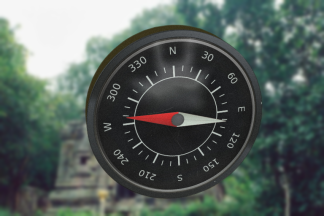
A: 280 °
